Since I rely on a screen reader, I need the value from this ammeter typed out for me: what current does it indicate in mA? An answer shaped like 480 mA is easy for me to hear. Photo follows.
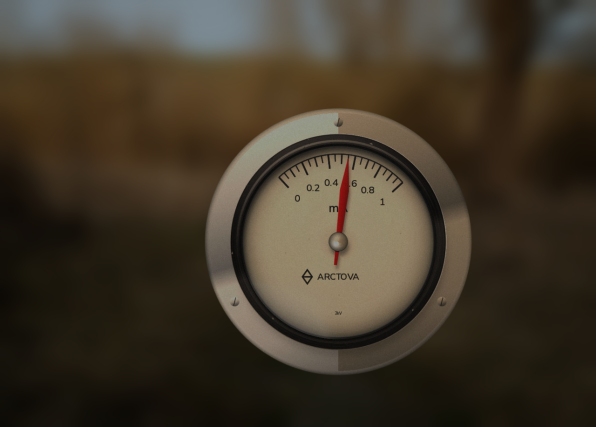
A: 0.55 mA
